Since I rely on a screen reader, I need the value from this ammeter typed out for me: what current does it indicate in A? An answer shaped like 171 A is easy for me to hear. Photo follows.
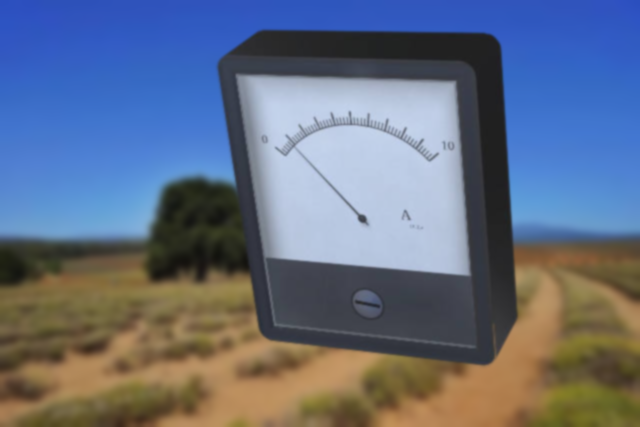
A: 1 A
